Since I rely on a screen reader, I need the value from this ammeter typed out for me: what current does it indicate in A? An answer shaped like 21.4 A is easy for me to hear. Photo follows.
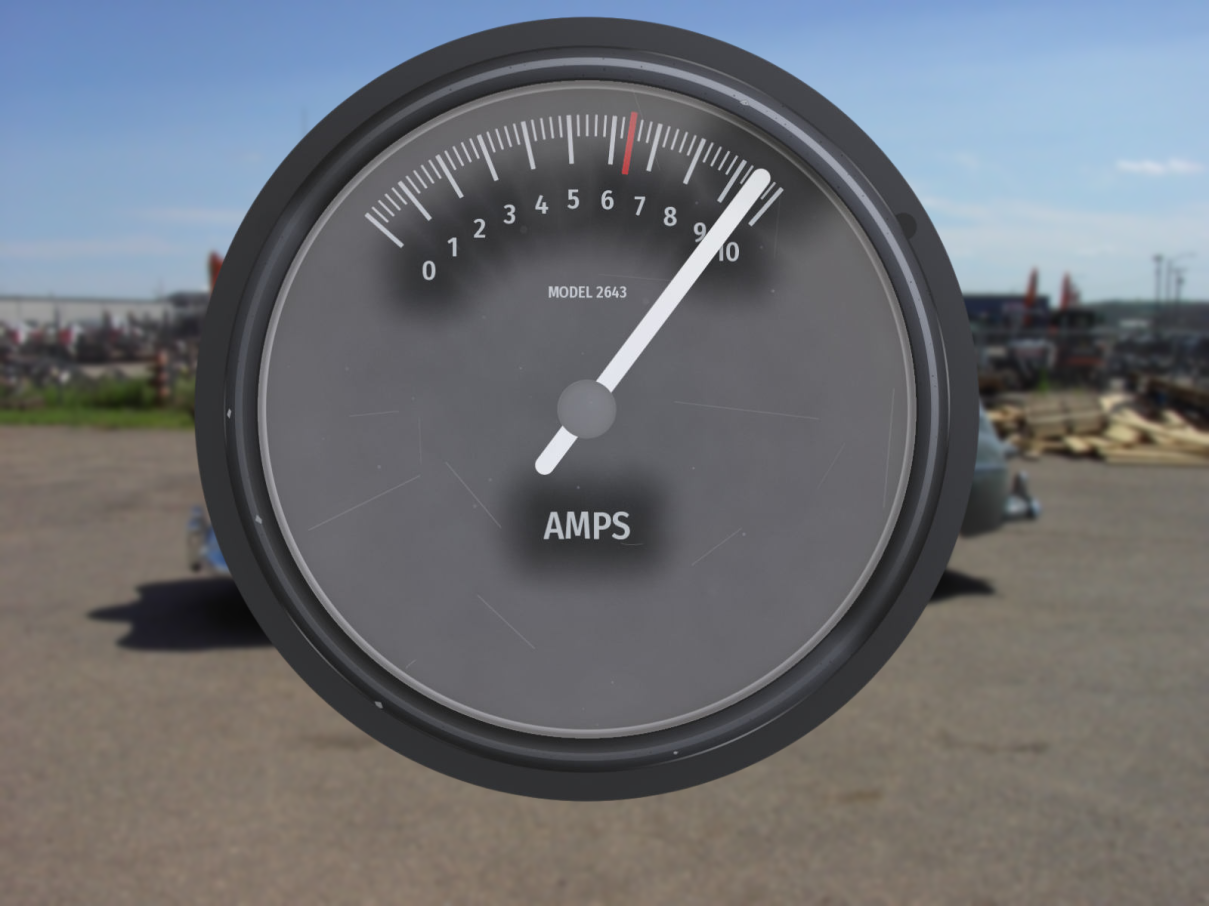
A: 9.5 A
